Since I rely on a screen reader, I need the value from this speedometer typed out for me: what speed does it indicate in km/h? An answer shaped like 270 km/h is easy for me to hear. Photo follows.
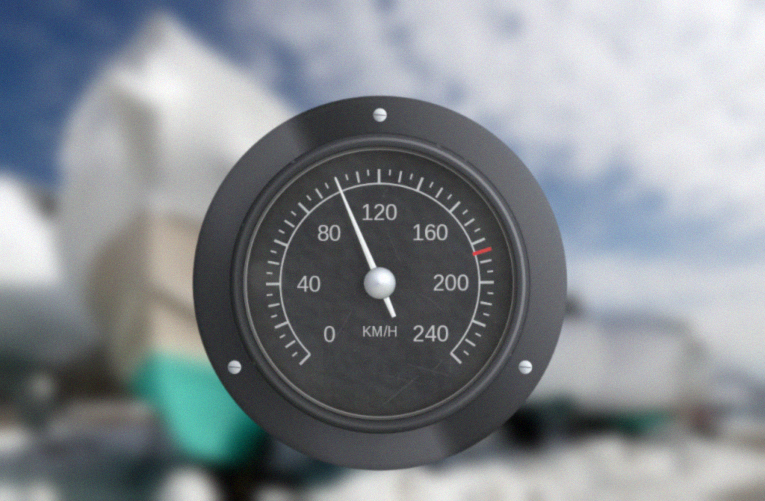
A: 100 km/h
